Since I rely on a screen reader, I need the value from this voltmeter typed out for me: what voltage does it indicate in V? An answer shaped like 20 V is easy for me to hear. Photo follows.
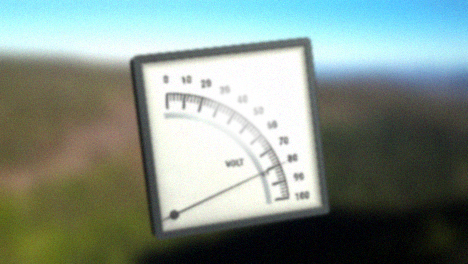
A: 80 V
